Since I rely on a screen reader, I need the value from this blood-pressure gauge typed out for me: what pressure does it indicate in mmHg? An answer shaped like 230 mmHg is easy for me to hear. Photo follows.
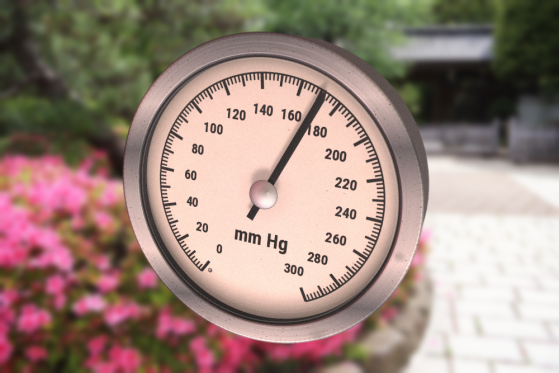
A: 172 mmHg
